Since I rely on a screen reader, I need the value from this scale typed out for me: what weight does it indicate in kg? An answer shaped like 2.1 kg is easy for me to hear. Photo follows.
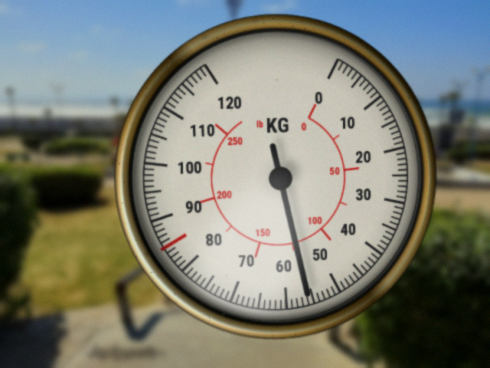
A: 56 kg
